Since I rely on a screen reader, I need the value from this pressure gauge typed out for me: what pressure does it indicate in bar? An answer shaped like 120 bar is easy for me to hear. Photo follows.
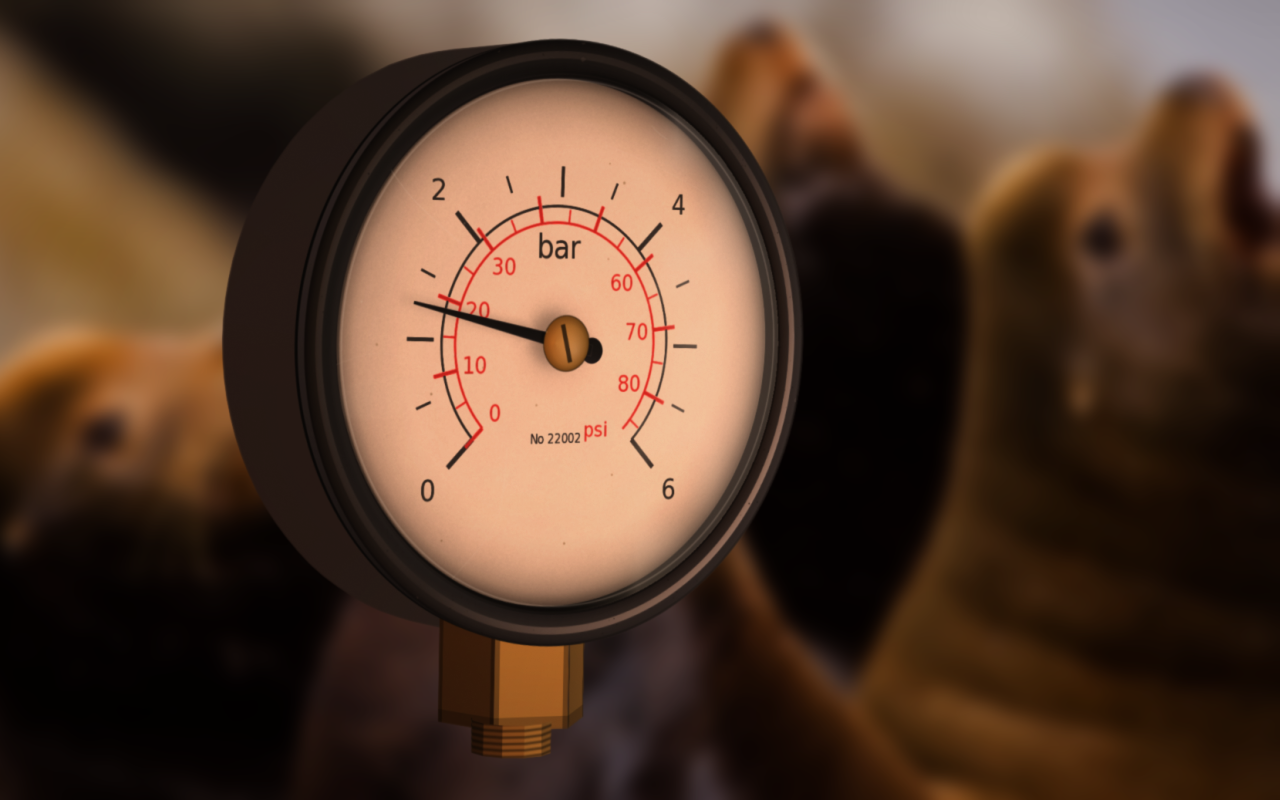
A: 1.25 bar
